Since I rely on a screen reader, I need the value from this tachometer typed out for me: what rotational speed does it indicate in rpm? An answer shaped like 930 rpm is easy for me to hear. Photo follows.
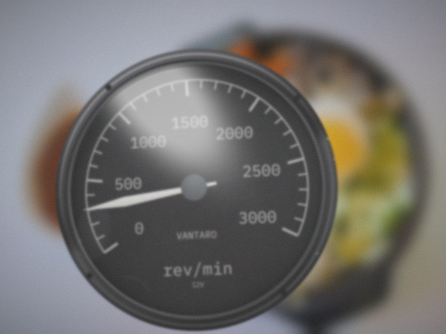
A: 300 rpm
